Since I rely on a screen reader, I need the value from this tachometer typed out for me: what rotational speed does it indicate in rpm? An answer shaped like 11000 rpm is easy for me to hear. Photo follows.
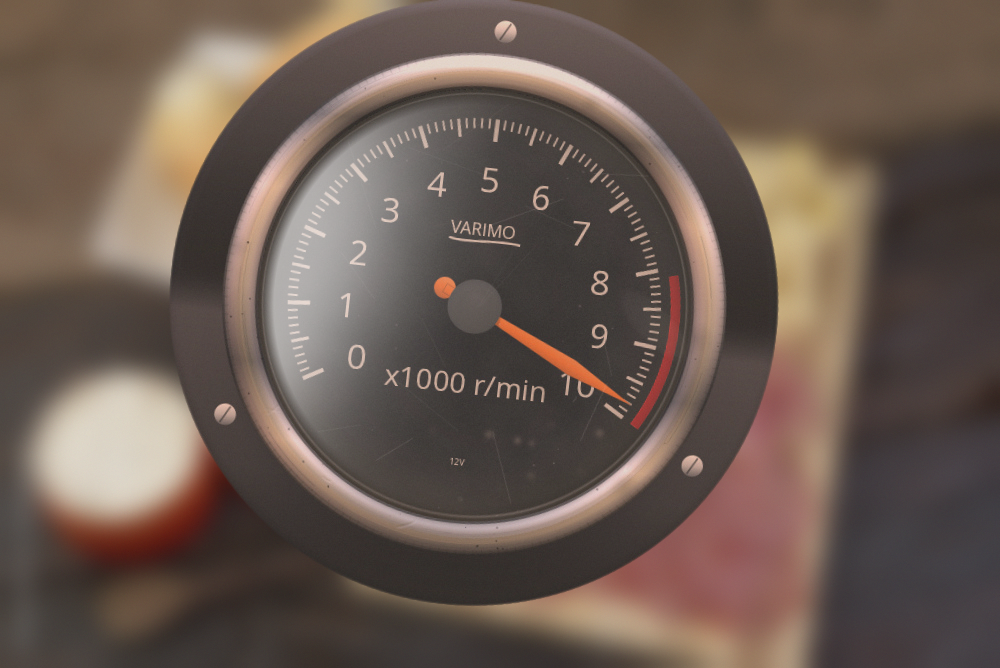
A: 9800 rpm
